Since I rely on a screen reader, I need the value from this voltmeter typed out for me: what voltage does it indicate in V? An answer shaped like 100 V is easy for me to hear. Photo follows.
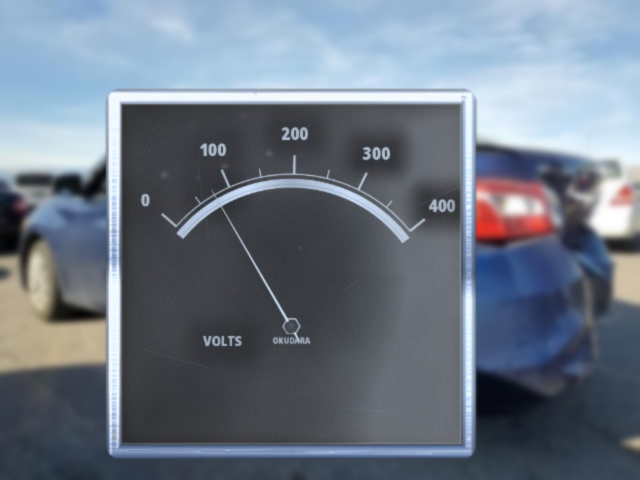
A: 75 V
